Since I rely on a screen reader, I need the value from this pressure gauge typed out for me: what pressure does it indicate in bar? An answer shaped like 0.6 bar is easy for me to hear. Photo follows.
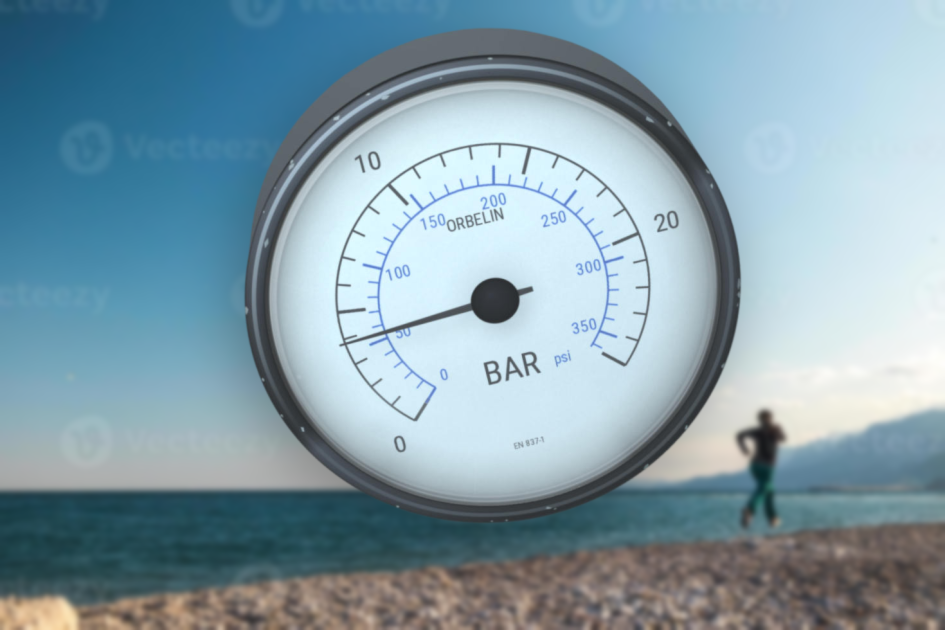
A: 4 bar
